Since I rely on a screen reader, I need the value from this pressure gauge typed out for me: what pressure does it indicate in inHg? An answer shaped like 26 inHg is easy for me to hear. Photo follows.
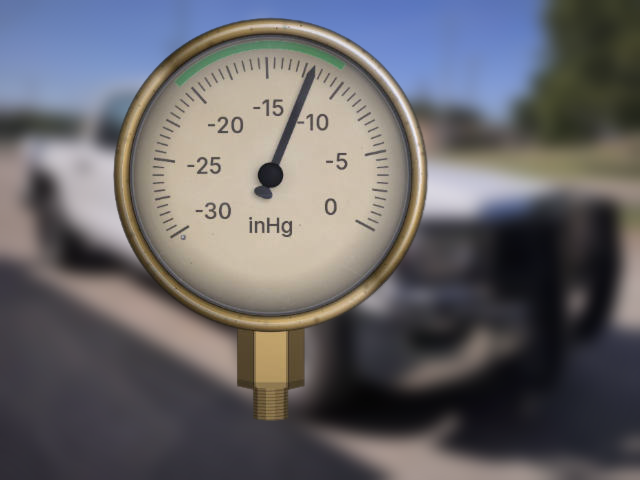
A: -12 inHg
